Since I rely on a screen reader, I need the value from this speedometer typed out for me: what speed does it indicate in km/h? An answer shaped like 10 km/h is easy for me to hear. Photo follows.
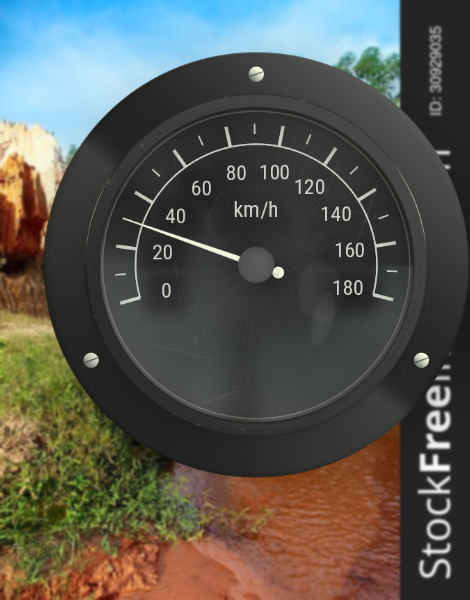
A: 30 km/h
